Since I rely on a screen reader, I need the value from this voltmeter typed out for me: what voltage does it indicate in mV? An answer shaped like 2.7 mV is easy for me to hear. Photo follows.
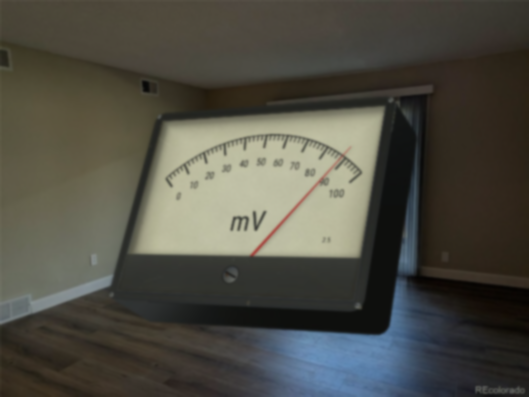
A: 90 mV
